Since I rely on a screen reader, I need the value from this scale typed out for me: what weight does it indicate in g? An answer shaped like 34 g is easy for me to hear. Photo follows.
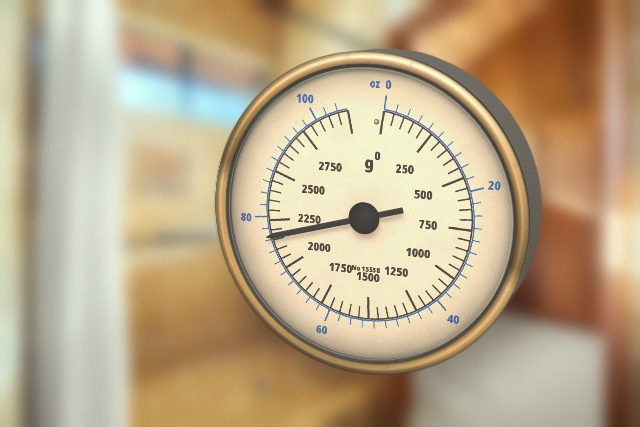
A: 2175 g
